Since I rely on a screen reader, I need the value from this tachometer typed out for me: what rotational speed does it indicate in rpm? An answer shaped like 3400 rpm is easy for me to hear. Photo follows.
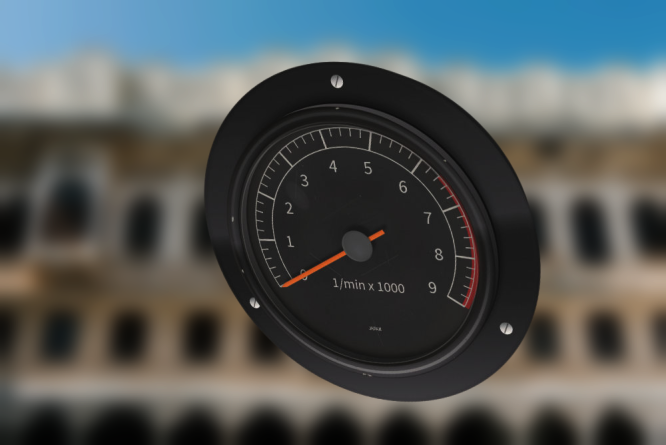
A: 0 rpm
